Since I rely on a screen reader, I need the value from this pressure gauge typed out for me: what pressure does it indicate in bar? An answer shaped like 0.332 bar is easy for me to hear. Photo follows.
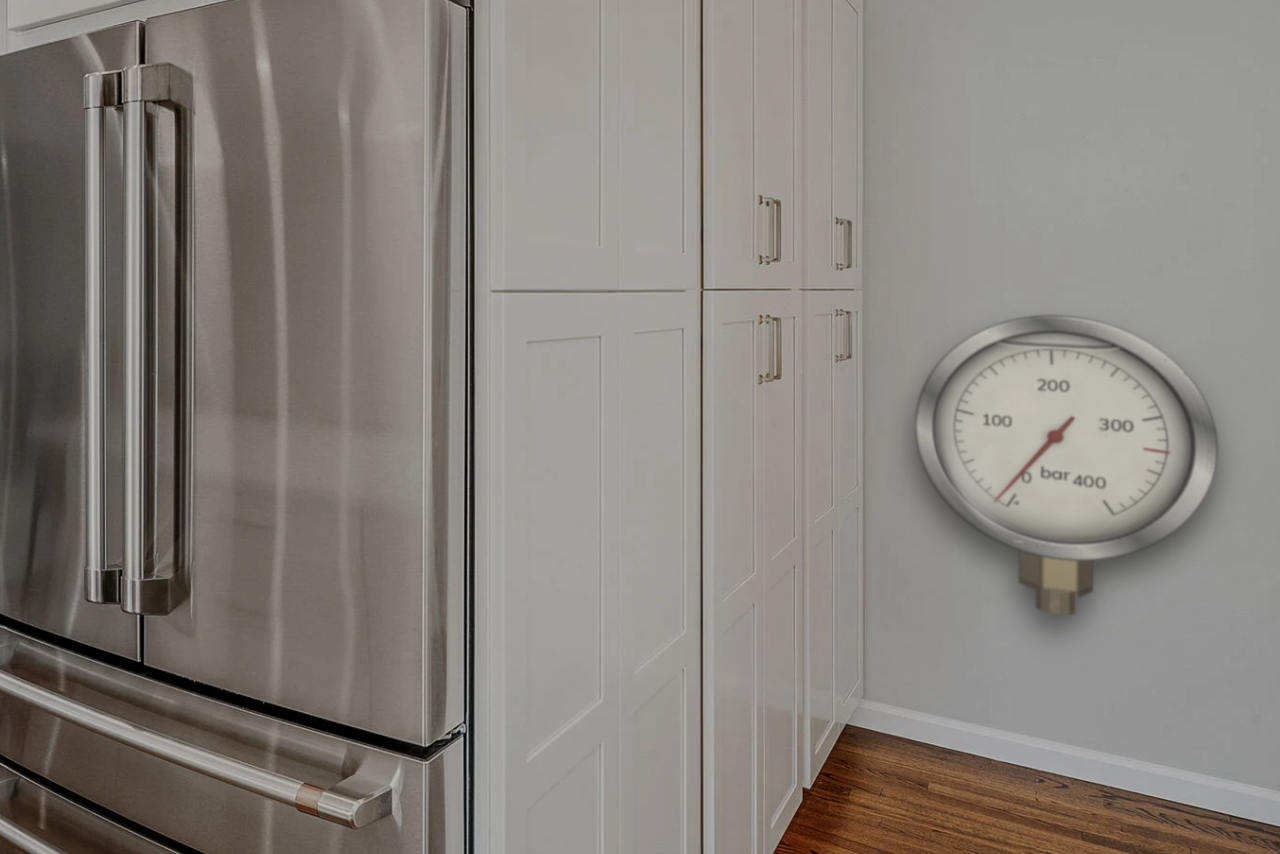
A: 10 bar
